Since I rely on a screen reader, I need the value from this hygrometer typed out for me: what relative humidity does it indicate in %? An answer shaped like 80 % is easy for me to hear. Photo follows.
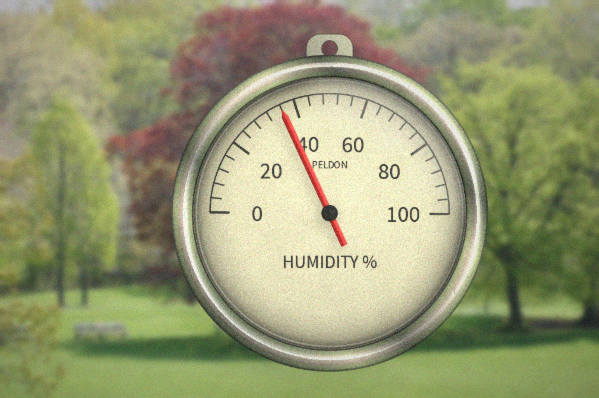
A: 36 %
